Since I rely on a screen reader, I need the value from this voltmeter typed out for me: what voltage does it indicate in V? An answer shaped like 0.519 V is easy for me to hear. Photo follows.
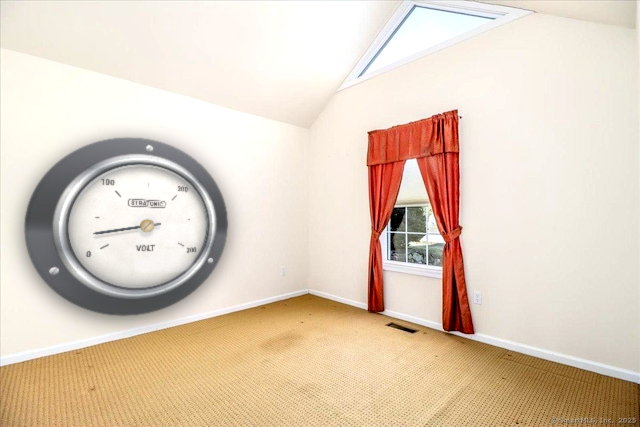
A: 25 V
